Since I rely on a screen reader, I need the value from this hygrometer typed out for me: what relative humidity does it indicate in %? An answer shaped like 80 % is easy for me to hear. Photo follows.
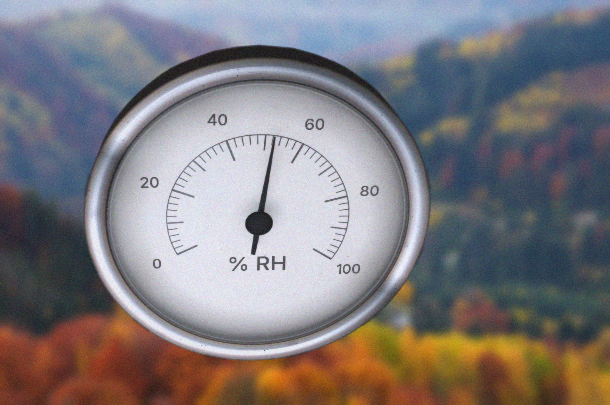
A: 52 %
